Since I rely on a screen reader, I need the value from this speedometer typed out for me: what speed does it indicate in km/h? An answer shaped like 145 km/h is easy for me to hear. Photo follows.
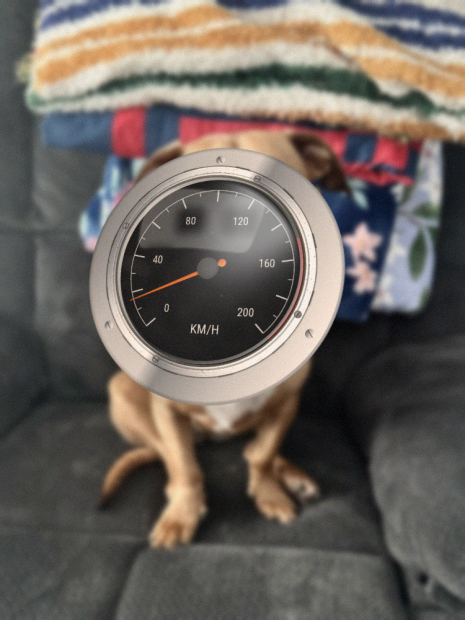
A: 15 km/h
